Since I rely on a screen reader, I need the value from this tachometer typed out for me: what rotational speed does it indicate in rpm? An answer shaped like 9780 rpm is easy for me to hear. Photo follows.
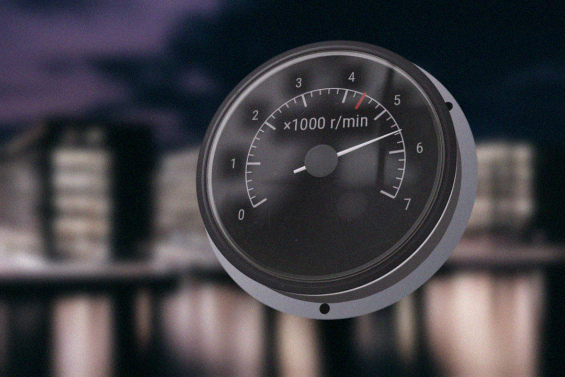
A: 5600 rpm
